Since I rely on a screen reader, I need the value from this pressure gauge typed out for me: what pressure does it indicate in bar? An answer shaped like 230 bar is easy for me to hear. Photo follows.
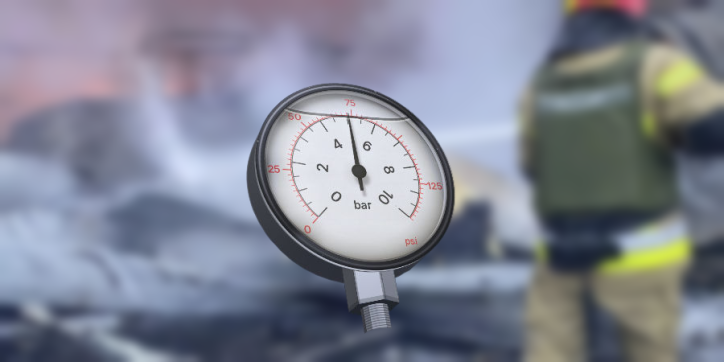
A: 5 bar
